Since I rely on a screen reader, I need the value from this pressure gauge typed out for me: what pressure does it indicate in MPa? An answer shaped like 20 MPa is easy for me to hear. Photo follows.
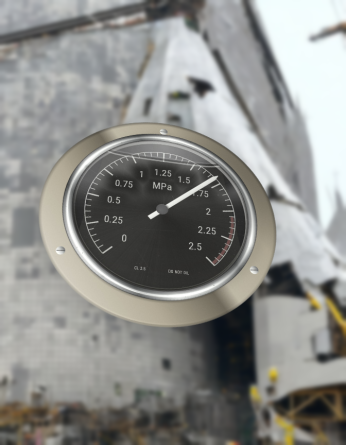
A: 1.7 MPa
